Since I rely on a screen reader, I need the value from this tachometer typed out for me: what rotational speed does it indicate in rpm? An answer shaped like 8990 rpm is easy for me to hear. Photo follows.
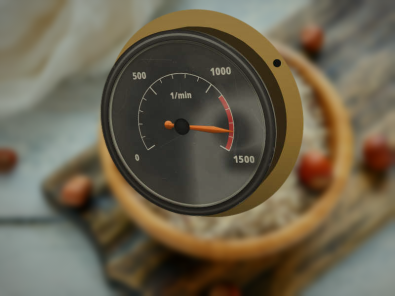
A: 1350 rpm
